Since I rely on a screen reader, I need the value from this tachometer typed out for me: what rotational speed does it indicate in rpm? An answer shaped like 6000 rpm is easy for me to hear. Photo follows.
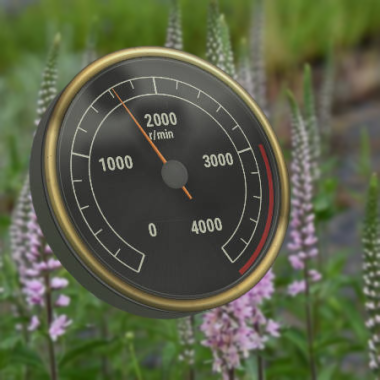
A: 1600 rpm
